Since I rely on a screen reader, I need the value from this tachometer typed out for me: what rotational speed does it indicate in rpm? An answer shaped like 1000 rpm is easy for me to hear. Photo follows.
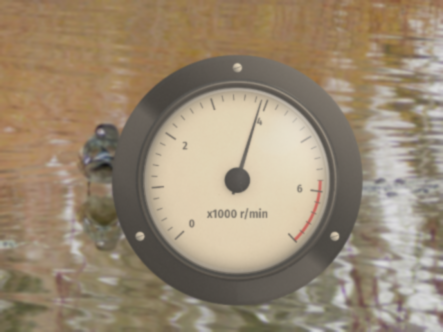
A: 3900 rpm
